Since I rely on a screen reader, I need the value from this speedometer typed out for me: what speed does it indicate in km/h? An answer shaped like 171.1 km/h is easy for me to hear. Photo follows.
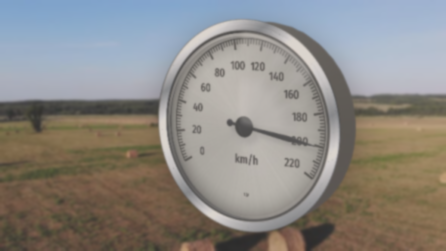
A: 200 km/h
